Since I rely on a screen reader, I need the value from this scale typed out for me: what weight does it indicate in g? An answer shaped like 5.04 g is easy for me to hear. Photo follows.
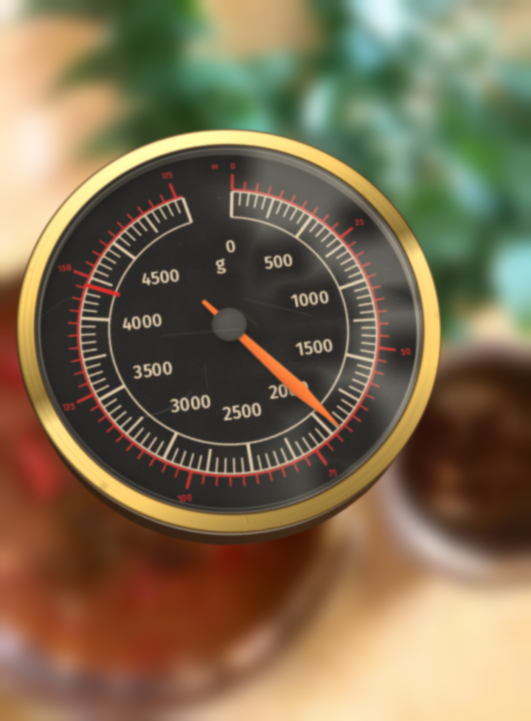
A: 1950 g
